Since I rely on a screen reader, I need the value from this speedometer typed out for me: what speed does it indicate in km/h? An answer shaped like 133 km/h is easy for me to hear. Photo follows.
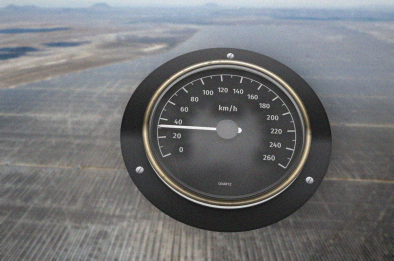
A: 30 km/h
